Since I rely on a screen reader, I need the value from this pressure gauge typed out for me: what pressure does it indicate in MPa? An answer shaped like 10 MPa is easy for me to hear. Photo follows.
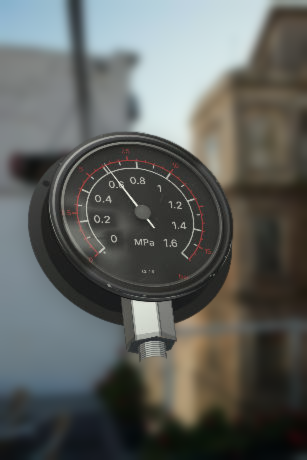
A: 0.6 MPa
